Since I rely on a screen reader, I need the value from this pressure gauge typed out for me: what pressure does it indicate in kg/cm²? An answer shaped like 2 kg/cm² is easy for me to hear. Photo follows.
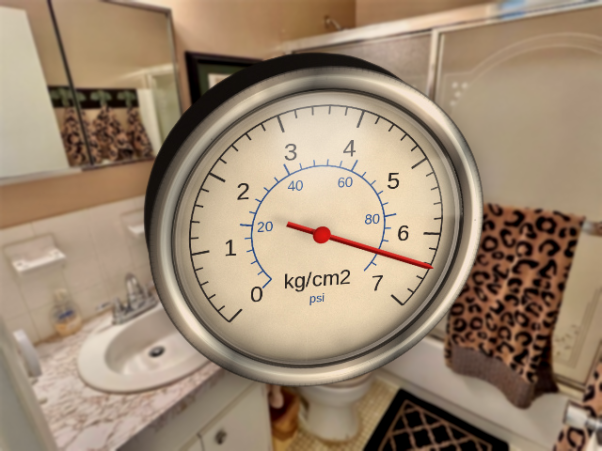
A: 6.4 kg/cm²
